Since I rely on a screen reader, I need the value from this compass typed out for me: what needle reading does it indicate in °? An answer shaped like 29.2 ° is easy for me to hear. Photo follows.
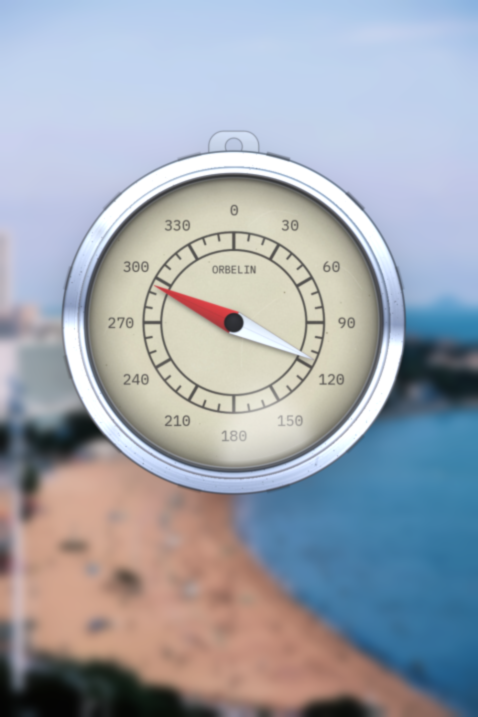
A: 295 °
